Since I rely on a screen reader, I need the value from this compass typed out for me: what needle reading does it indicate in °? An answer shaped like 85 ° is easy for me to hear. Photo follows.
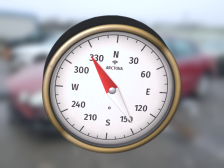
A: 325 °
